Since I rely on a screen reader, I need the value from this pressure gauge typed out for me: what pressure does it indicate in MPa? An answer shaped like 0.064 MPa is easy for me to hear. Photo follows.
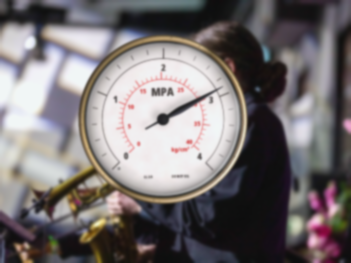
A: 2.9 MPa
